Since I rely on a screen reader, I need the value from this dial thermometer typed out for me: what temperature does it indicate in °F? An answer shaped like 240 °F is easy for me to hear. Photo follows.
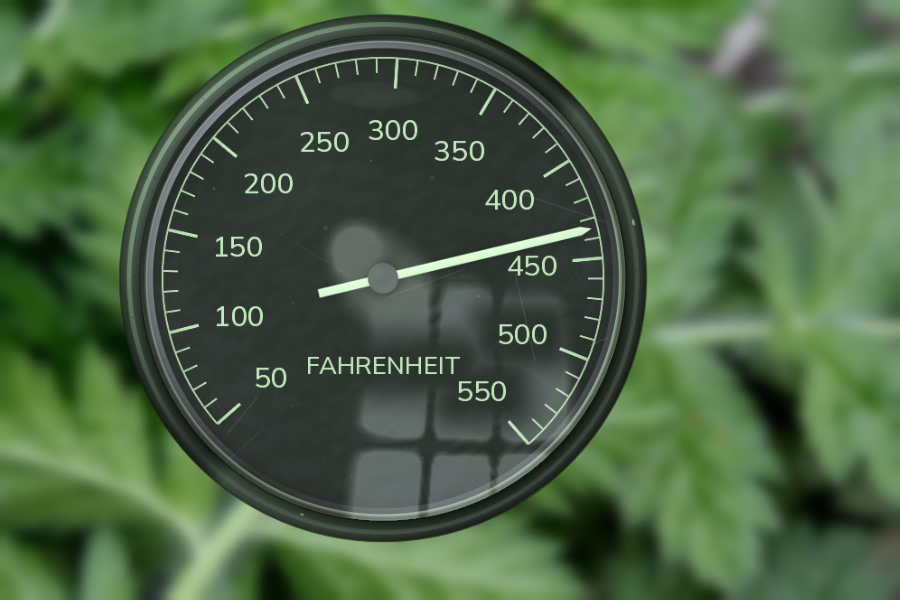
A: 435 °F
